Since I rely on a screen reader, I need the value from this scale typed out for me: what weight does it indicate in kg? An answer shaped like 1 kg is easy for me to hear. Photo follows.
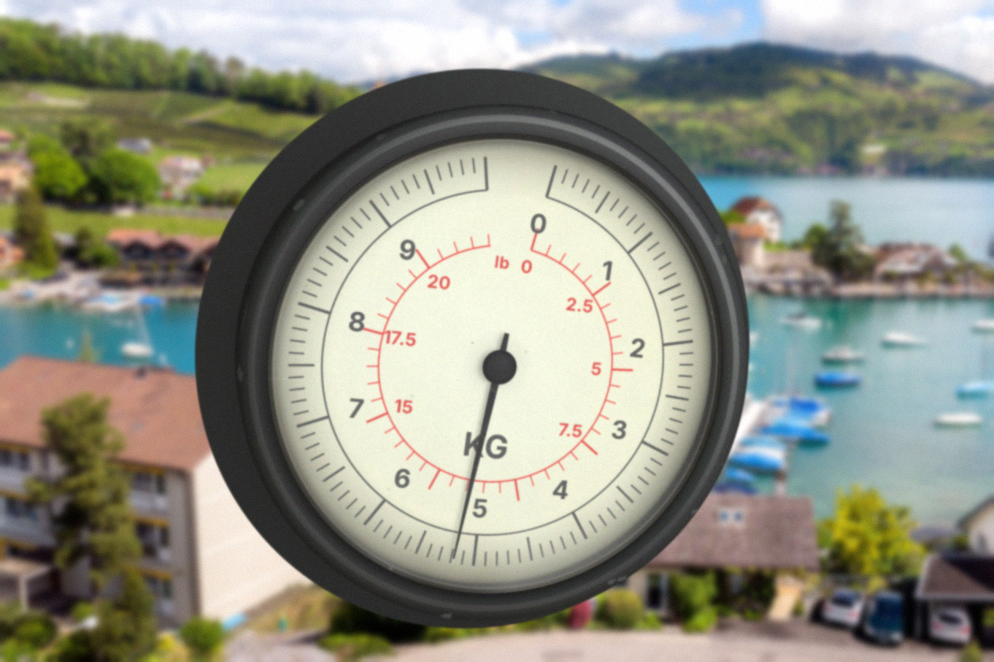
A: 5.2 kg
